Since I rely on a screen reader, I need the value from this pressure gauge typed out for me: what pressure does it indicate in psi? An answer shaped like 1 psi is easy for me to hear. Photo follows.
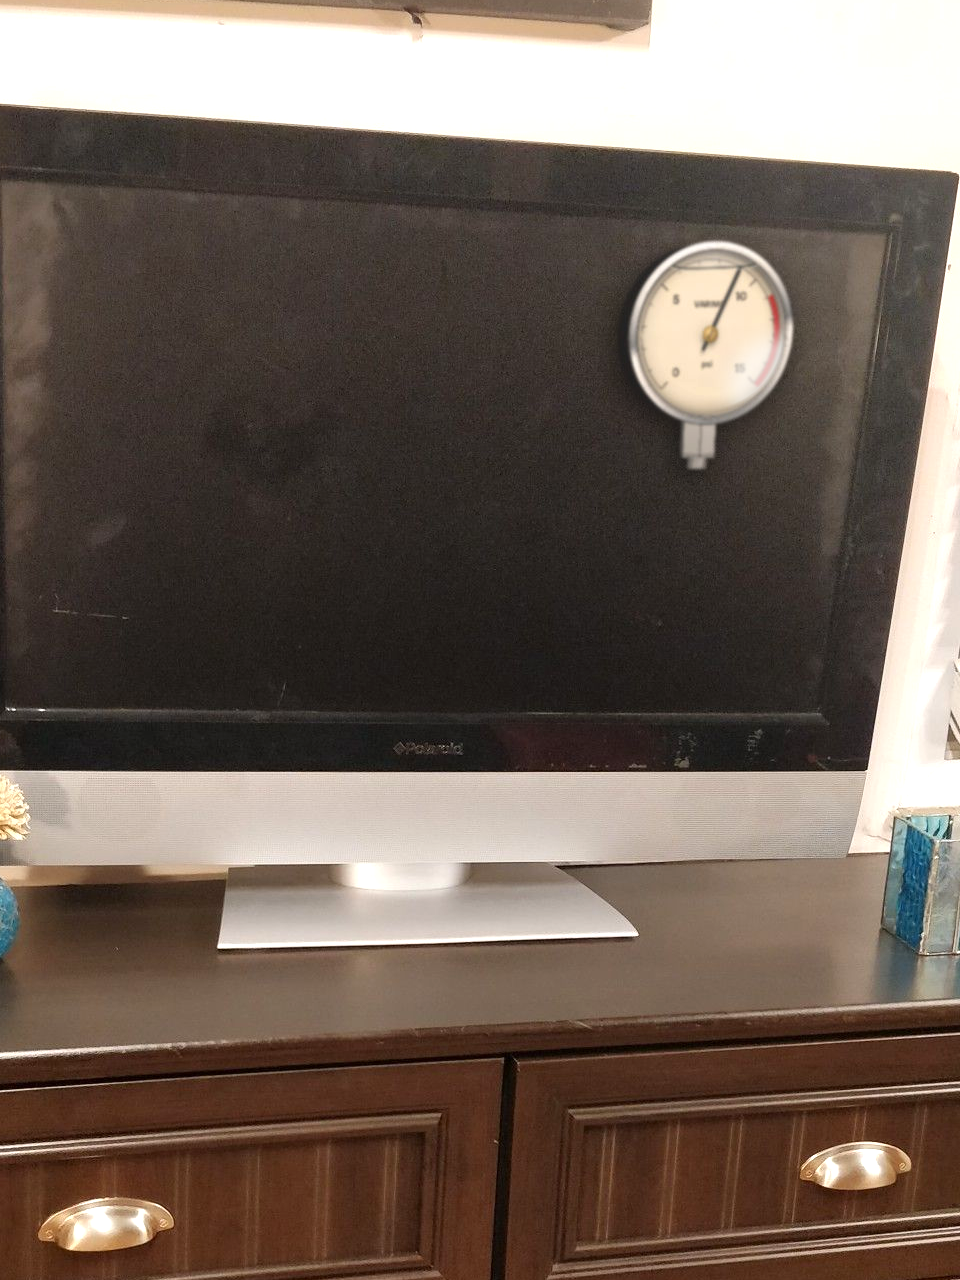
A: 9 psi
